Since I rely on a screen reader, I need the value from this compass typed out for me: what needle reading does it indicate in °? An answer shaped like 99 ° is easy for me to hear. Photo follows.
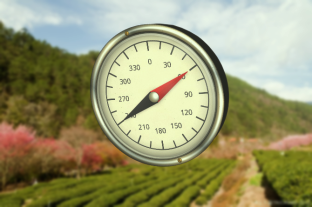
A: 60 °
